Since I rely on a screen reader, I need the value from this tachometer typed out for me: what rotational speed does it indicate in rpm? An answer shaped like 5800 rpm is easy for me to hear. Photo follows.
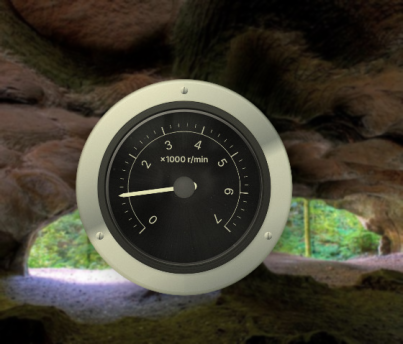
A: 1000 rpm
